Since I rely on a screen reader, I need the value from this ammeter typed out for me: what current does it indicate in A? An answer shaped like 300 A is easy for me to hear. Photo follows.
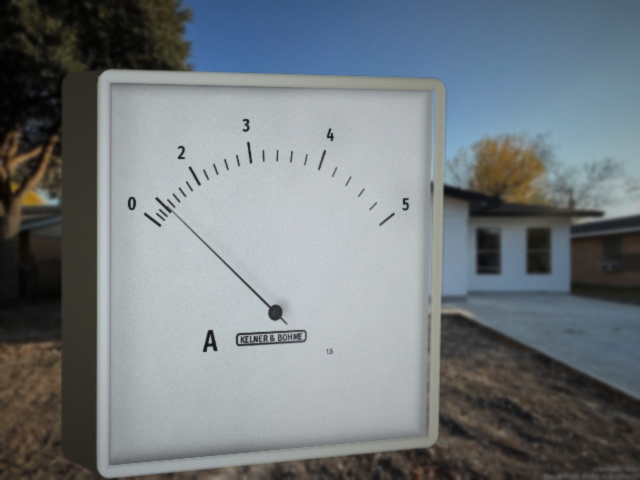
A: 1 A
